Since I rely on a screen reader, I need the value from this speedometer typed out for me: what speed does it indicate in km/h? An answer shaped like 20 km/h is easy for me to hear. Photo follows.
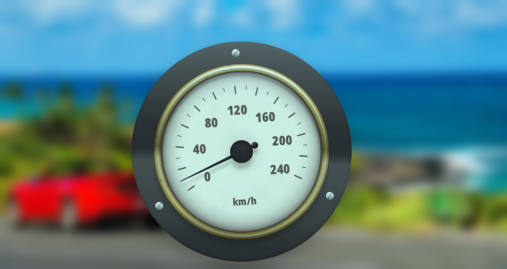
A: 10 km/h
